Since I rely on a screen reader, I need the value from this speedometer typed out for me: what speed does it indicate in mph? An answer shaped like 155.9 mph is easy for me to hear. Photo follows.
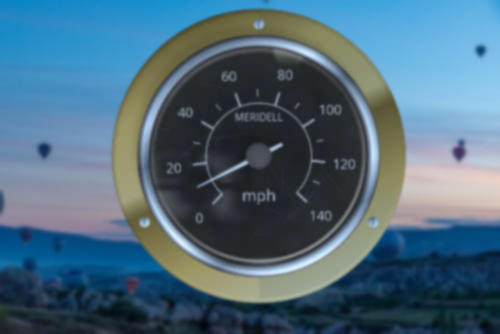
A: 10 mph
